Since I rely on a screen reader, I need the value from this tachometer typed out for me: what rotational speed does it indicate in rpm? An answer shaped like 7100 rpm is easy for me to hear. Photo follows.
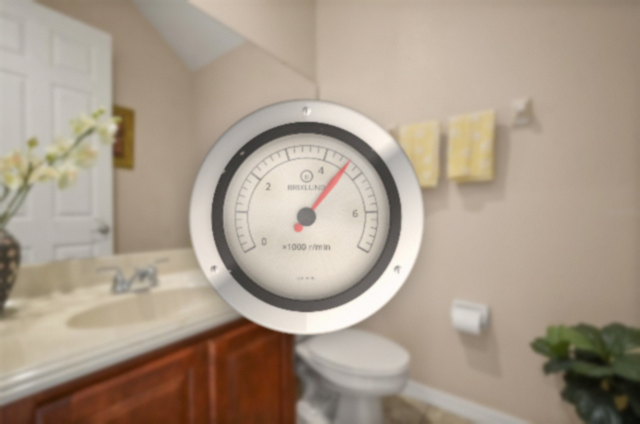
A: 4600 rpm
